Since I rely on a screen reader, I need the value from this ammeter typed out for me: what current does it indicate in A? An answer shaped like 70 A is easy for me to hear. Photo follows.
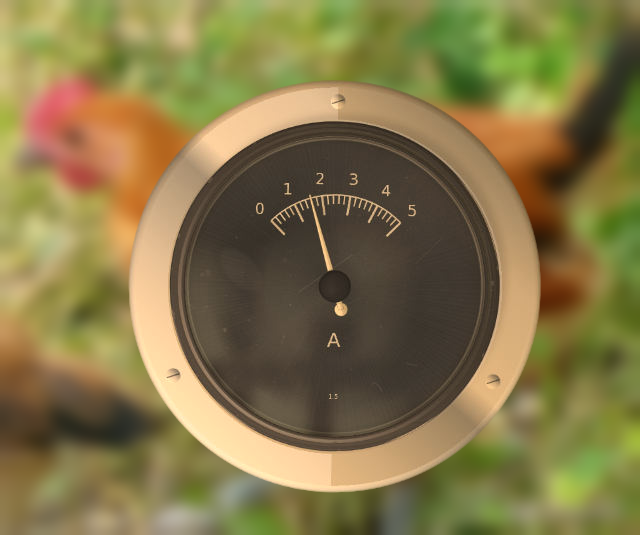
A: 1.6 A
